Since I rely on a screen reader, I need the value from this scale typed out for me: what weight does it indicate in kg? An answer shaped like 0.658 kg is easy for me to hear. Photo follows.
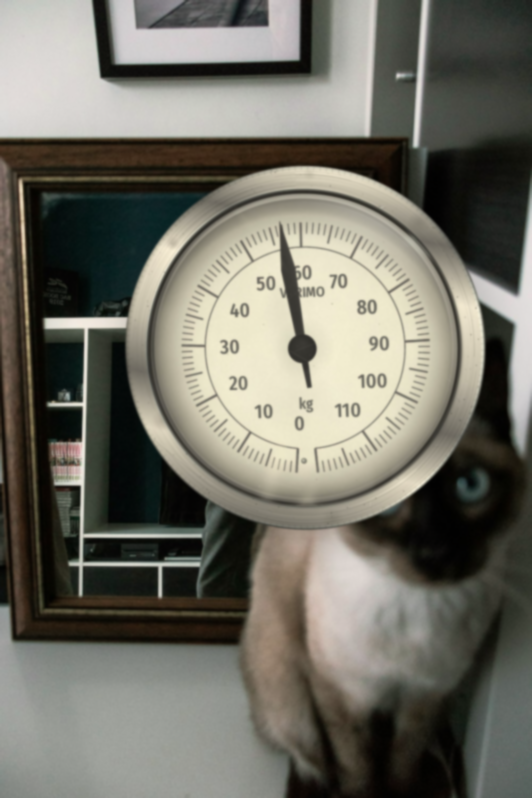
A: 57 kg
